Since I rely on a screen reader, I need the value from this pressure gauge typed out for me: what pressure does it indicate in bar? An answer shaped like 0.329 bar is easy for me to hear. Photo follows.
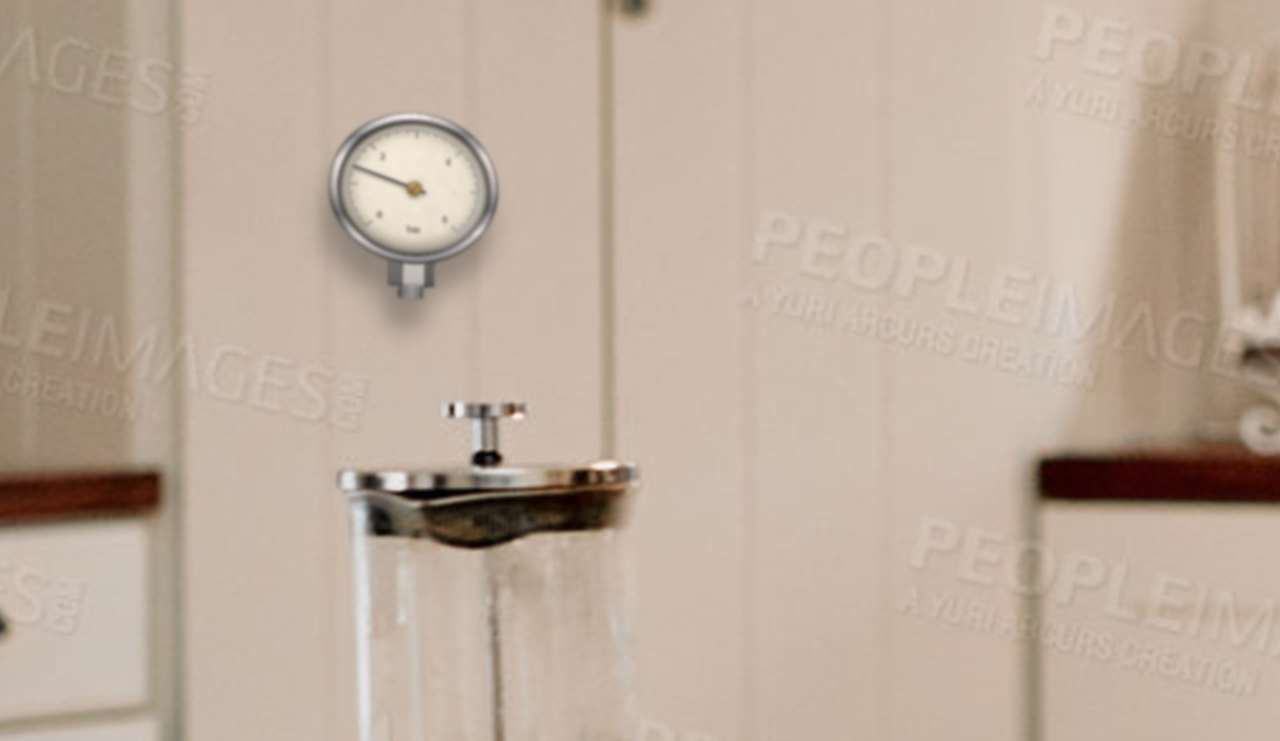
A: 1.4 bar
